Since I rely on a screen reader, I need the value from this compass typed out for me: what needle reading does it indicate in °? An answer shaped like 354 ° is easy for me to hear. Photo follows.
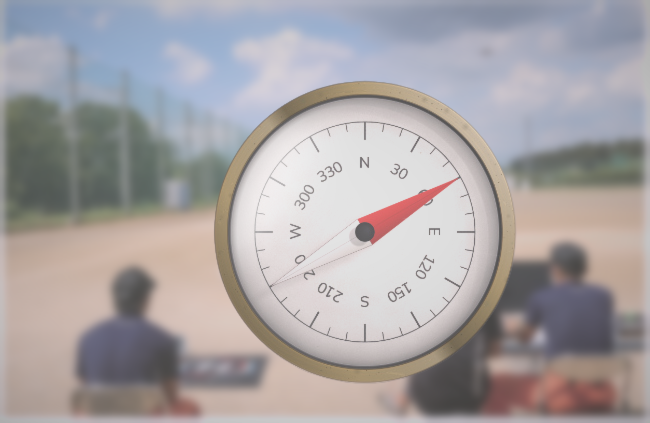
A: 60 °
